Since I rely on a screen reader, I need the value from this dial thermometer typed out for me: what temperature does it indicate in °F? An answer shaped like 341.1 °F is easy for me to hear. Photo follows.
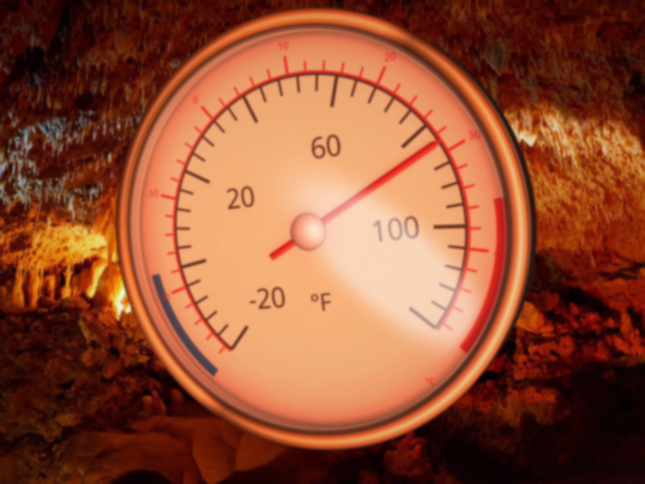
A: 84 °F
